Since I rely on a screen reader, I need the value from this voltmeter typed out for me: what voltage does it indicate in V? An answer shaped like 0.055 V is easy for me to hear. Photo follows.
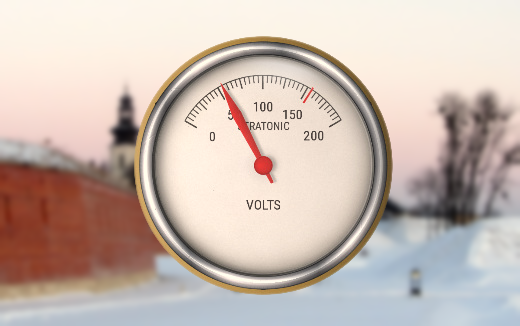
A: 55 V
